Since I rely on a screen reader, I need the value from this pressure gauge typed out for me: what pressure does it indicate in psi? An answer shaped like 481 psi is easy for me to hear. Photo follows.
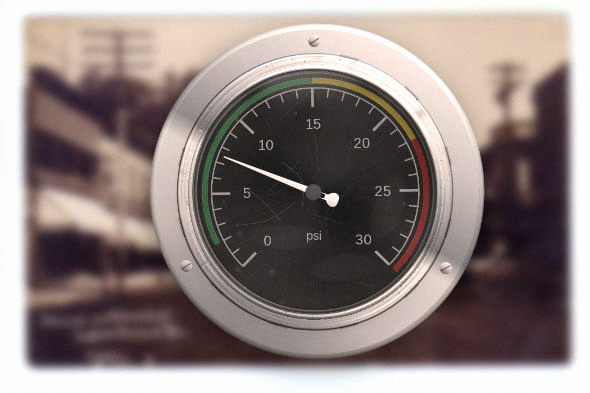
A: 7.5 psi
